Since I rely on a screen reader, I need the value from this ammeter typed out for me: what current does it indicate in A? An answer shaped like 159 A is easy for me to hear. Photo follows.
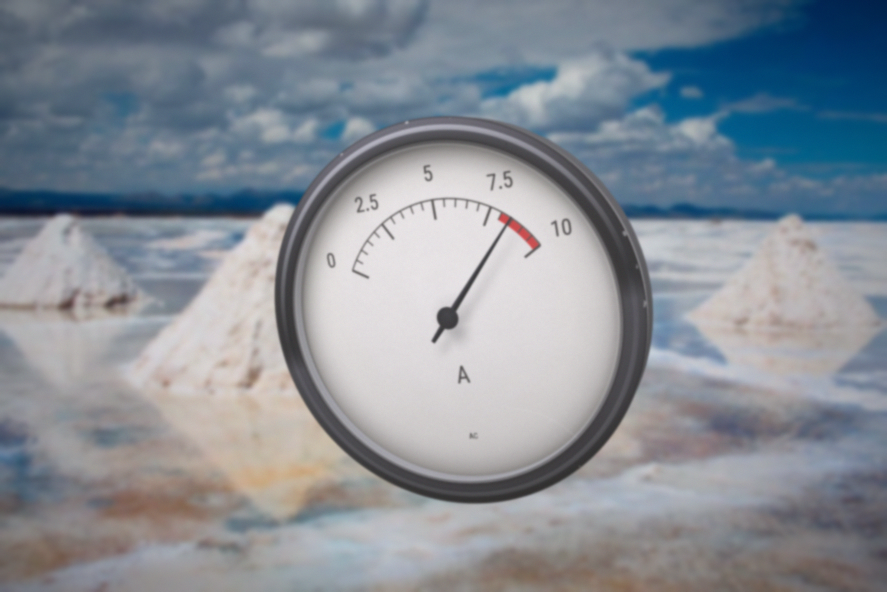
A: 8.5 A
